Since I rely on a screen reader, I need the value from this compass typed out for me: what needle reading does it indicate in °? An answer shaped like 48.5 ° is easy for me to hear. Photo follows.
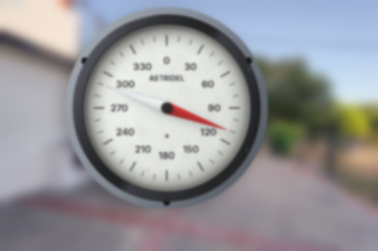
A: 110 °
